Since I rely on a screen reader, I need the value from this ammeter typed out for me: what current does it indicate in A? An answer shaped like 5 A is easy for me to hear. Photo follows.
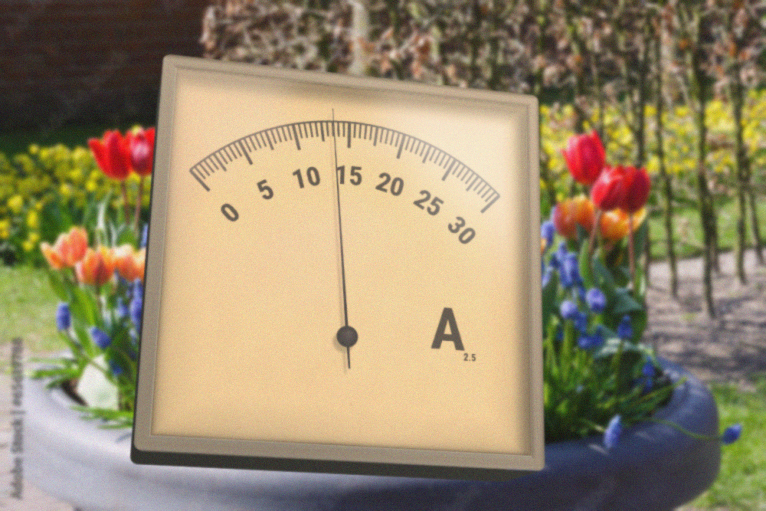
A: 13.5 A
